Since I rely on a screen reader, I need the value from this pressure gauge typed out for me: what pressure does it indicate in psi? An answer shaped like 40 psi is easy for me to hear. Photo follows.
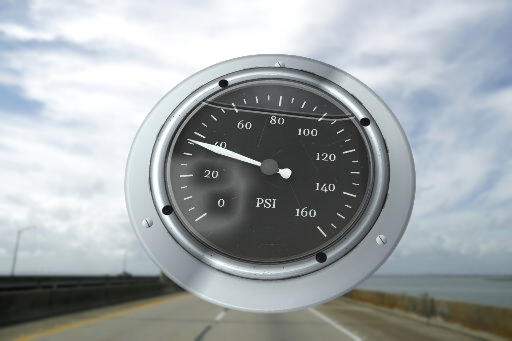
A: 35 psi
